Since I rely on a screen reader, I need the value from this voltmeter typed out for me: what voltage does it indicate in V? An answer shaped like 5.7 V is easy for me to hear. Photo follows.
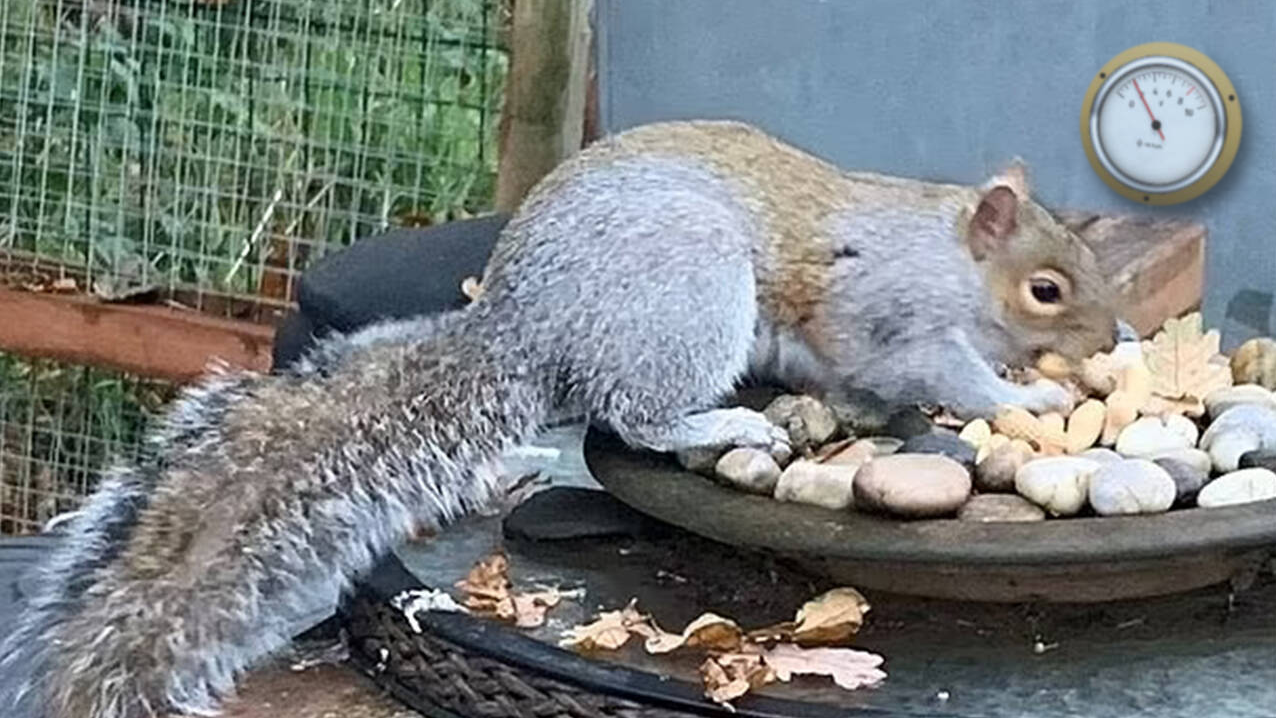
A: 2 V
